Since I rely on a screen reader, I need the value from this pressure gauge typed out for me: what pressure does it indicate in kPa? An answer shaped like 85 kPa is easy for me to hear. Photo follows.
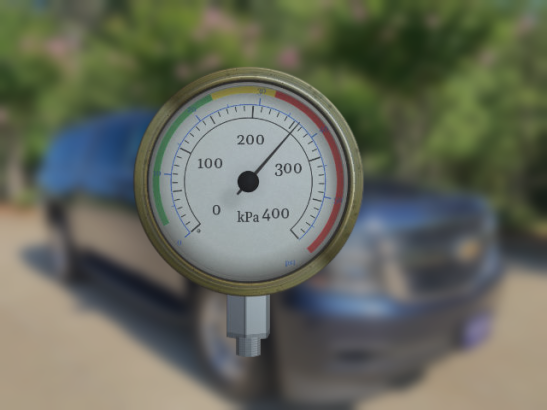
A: 255 kPa
